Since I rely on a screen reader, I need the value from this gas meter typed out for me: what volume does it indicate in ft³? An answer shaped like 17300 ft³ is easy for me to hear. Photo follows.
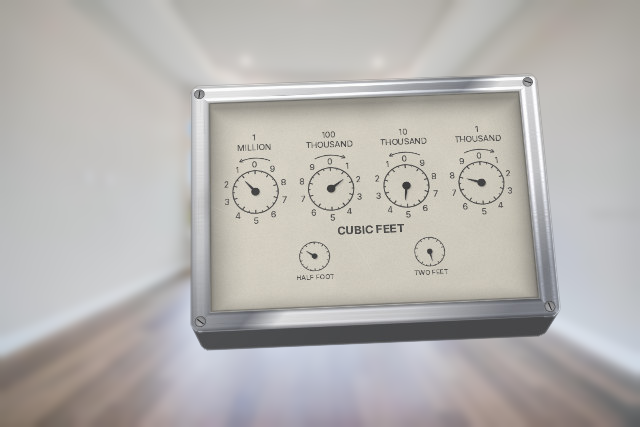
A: 114800 ft³
